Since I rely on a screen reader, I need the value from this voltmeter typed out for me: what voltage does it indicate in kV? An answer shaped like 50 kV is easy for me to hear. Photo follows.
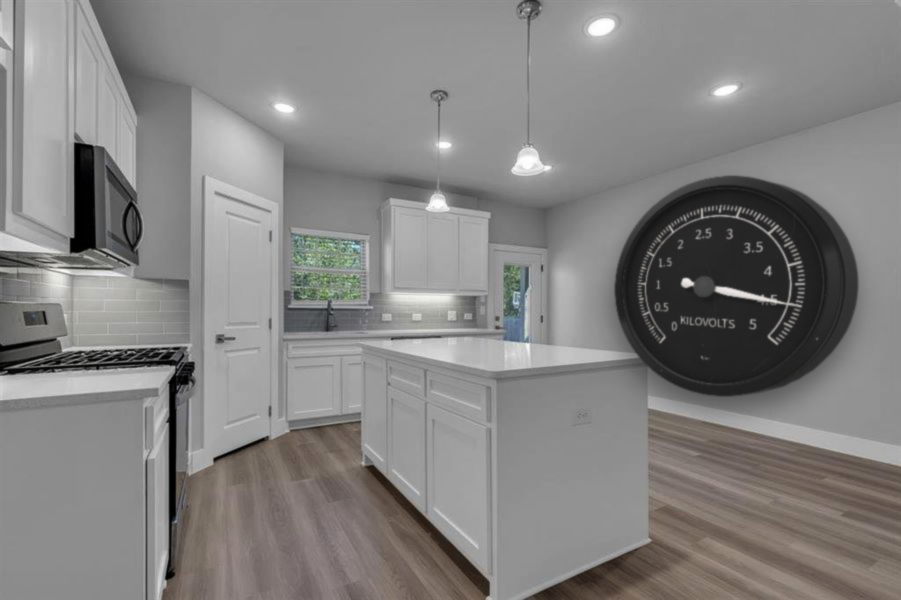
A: 4.5 kV
